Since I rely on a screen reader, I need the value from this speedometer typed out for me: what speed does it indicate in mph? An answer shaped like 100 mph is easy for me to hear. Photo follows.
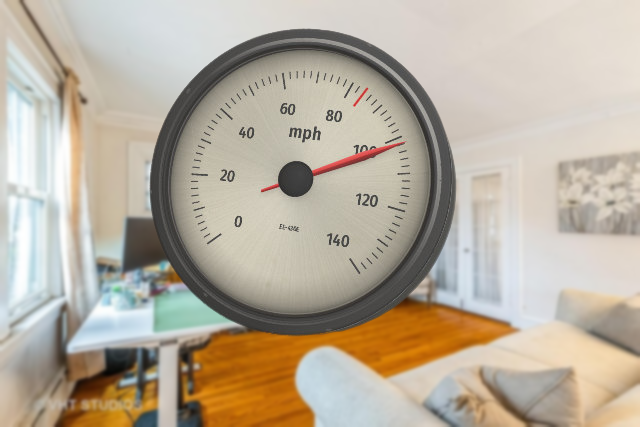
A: 102 mph
